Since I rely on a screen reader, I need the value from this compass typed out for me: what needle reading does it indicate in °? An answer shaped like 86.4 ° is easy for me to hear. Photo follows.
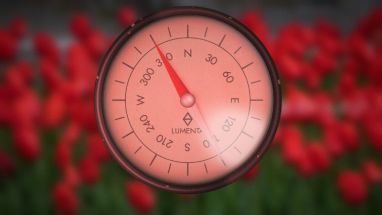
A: 330 °
